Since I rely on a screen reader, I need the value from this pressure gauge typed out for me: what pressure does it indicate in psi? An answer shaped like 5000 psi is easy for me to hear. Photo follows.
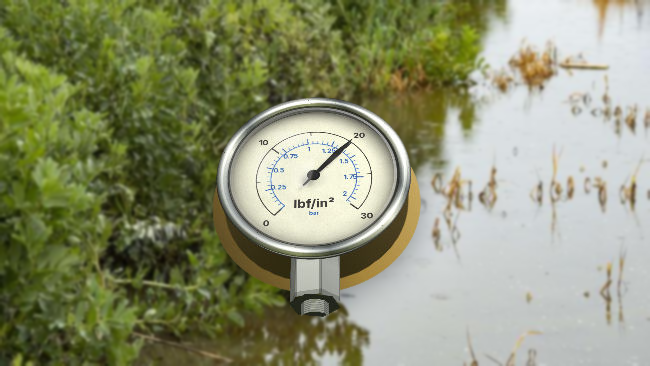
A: 20 psi
